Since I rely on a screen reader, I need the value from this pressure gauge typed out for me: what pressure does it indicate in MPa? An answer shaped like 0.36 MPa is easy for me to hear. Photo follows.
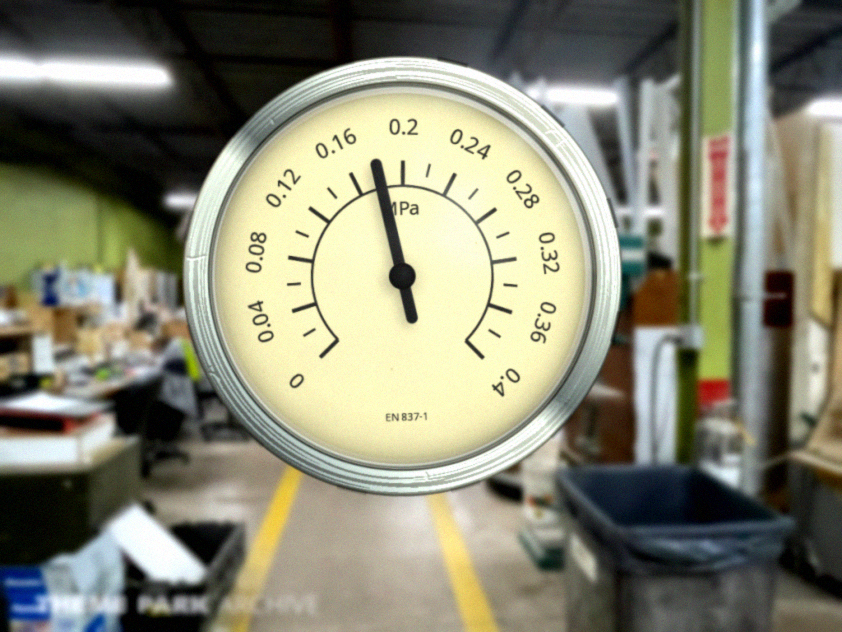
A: 0.18 MPa
